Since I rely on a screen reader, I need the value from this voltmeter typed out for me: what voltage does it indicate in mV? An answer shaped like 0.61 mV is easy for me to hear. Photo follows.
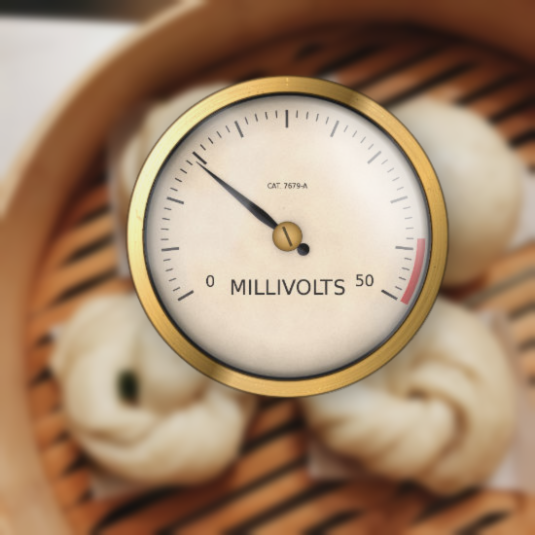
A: 14.5 mV
